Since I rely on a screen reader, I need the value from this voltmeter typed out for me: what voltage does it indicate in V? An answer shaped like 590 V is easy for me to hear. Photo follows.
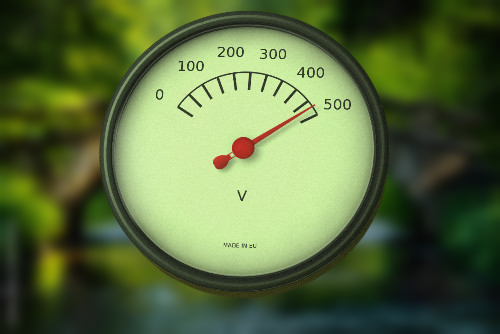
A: 475 V
